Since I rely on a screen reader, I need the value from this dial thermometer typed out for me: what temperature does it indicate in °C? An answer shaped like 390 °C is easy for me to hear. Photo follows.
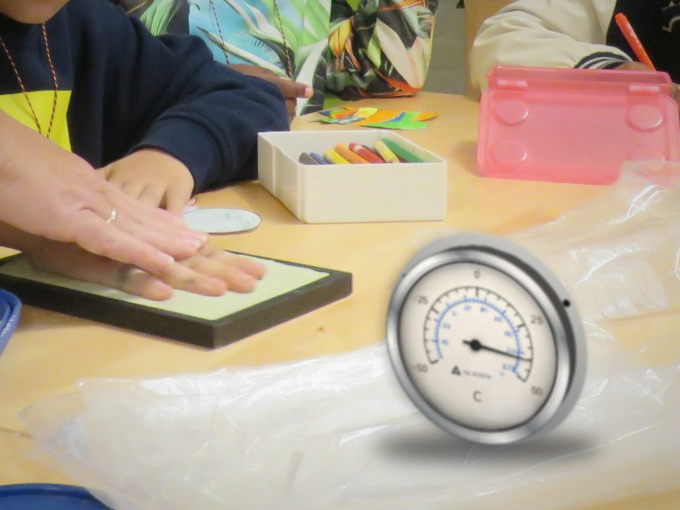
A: 40 °C
